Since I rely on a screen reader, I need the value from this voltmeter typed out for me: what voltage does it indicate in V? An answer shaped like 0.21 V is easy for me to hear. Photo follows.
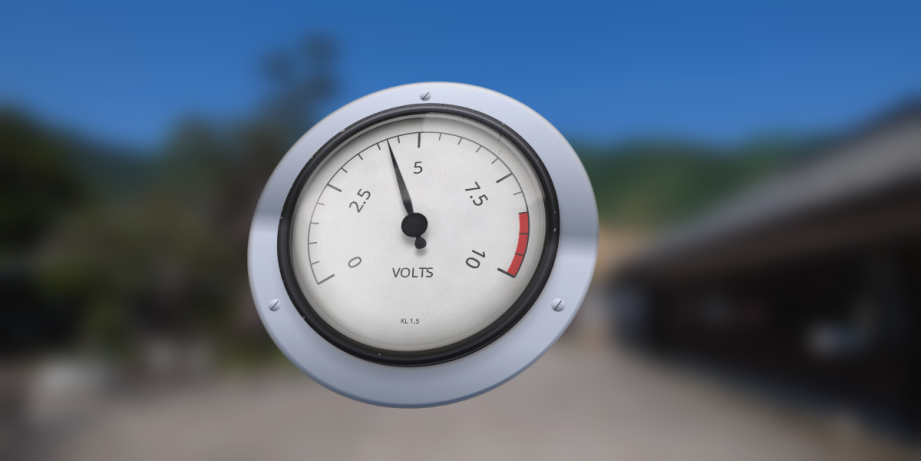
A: 4.25 V
